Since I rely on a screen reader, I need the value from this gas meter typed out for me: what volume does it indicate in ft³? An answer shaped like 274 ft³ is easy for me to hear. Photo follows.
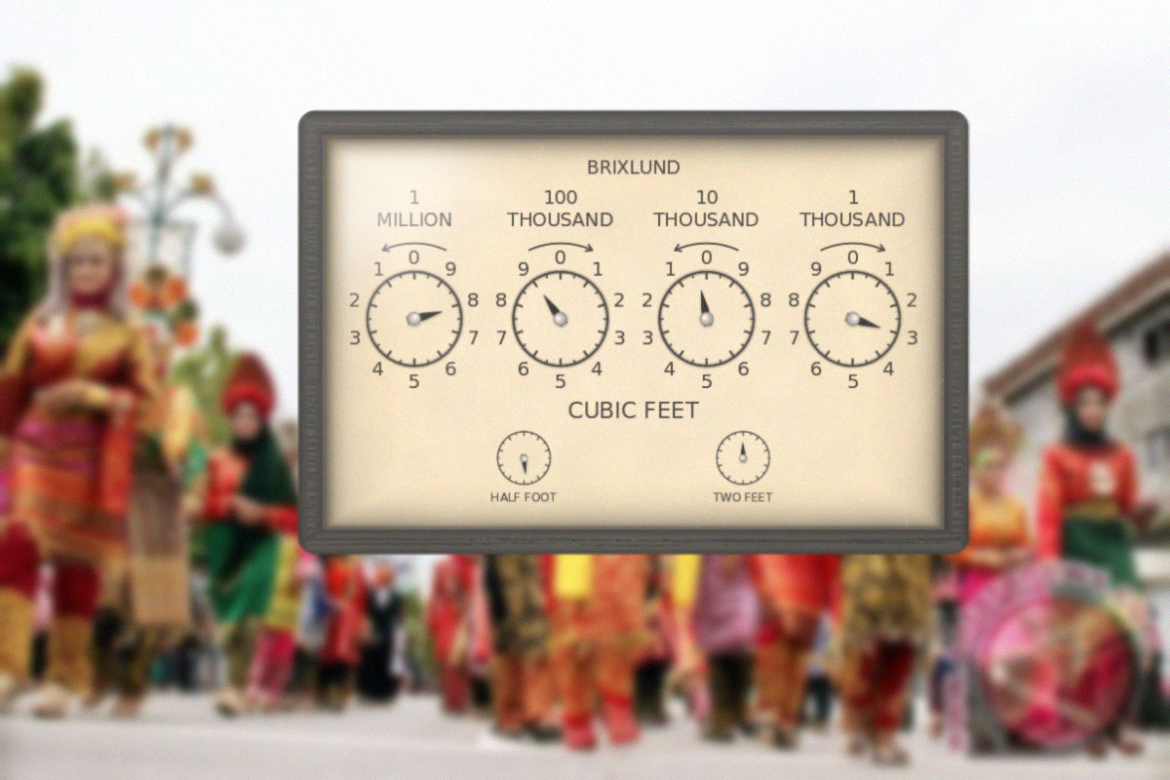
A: 790300 ft³
